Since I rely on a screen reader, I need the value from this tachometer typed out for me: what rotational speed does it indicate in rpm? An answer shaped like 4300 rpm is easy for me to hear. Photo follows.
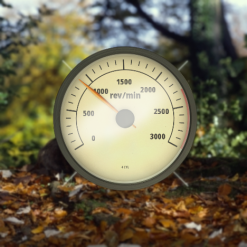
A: 900 rpm
